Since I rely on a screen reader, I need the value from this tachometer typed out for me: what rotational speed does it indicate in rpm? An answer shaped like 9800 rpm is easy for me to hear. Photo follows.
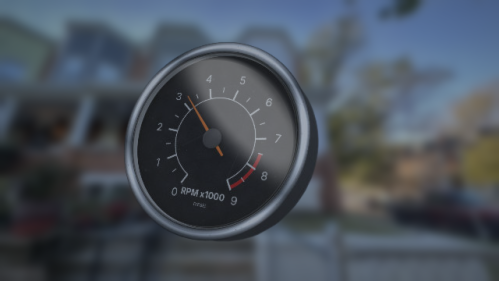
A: 3250 rpm
